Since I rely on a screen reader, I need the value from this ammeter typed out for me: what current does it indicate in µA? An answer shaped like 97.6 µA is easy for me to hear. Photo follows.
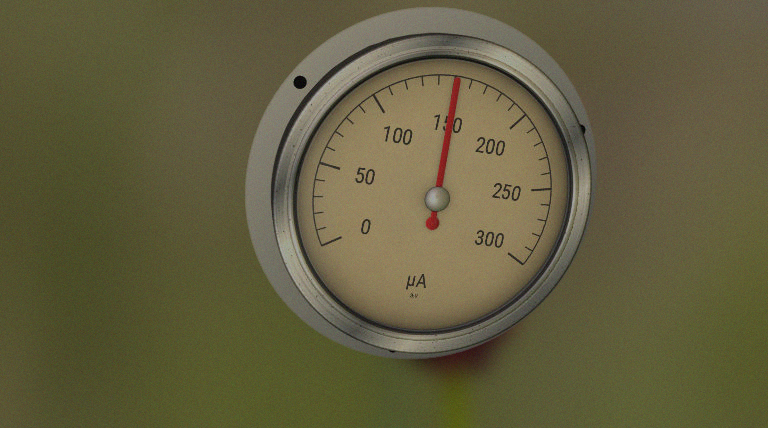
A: 150 µA
